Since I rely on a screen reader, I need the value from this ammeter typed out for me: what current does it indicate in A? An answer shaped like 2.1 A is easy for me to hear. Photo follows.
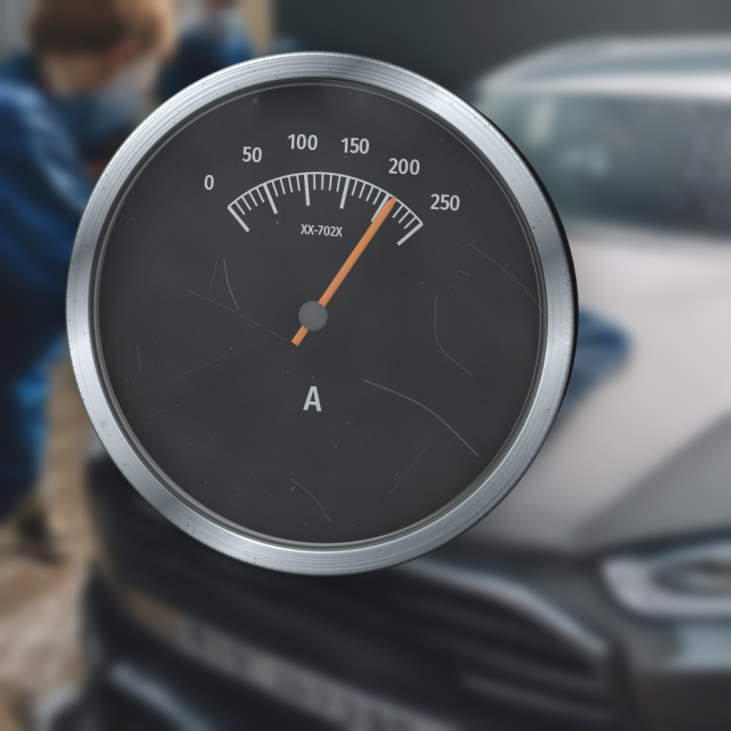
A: 210 A
